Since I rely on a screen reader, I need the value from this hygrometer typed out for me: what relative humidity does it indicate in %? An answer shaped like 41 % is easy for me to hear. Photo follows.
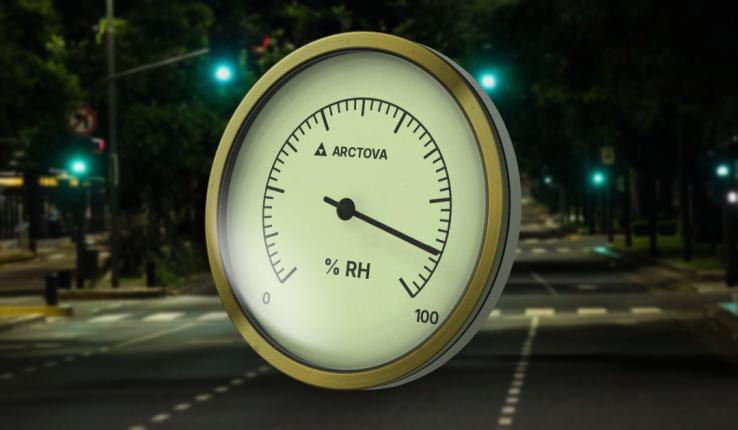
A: 90 %
